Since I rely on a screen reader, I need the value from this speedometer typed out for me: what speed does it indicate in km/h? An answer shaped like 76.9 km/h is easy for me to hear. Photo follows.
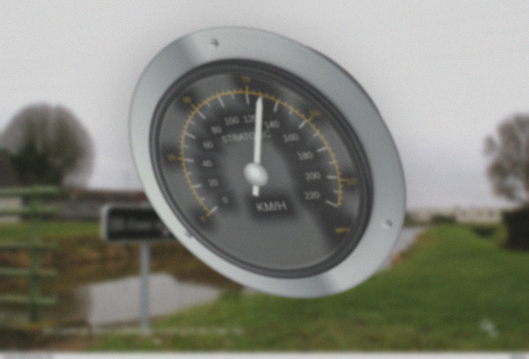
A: 130 km/h
